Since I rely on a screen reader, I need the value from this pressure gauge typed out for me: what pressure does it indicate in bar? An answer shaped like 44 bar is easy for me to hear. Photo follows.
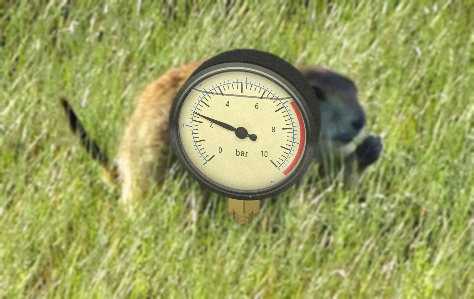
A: 2.4 bar
